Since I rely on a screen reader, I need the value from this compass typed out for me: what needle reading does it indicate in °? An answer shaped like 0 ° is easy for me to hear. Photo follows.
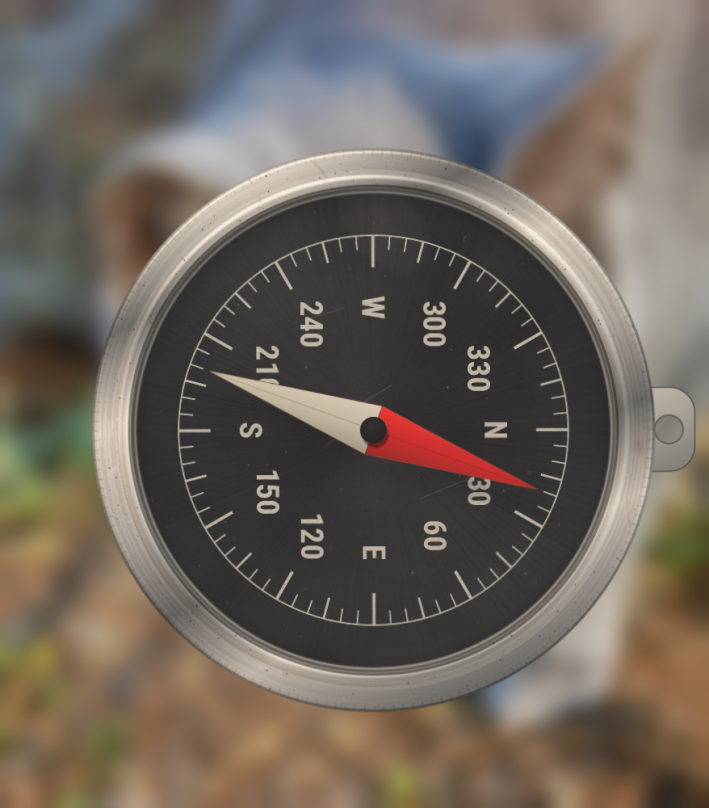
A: 20 °
